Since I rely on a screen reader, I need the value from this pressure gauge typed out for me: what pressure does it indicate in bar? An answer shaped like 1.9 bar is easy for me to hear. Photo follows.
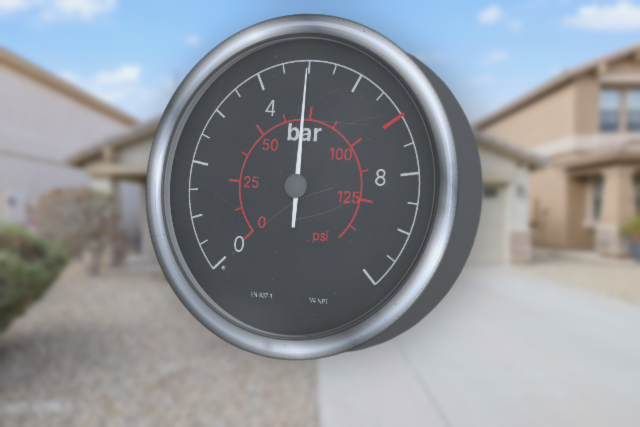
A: 5 bar
